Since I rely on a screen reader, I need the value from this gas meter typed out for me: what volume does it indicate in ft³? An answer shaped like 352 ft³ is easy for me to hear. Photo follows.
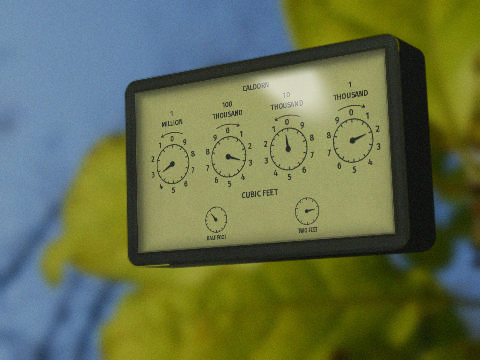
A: 330200 ft³
